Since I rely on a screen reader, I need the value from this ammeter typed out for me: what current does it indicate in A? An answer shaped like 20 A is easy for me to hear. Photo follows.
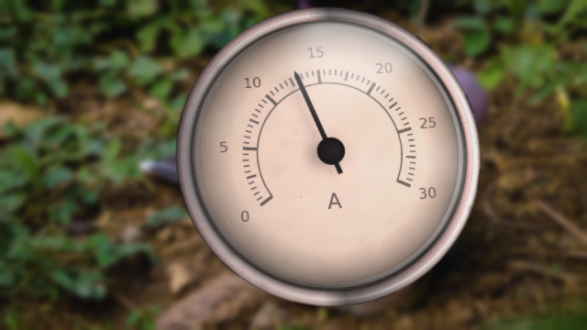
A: 13 A
